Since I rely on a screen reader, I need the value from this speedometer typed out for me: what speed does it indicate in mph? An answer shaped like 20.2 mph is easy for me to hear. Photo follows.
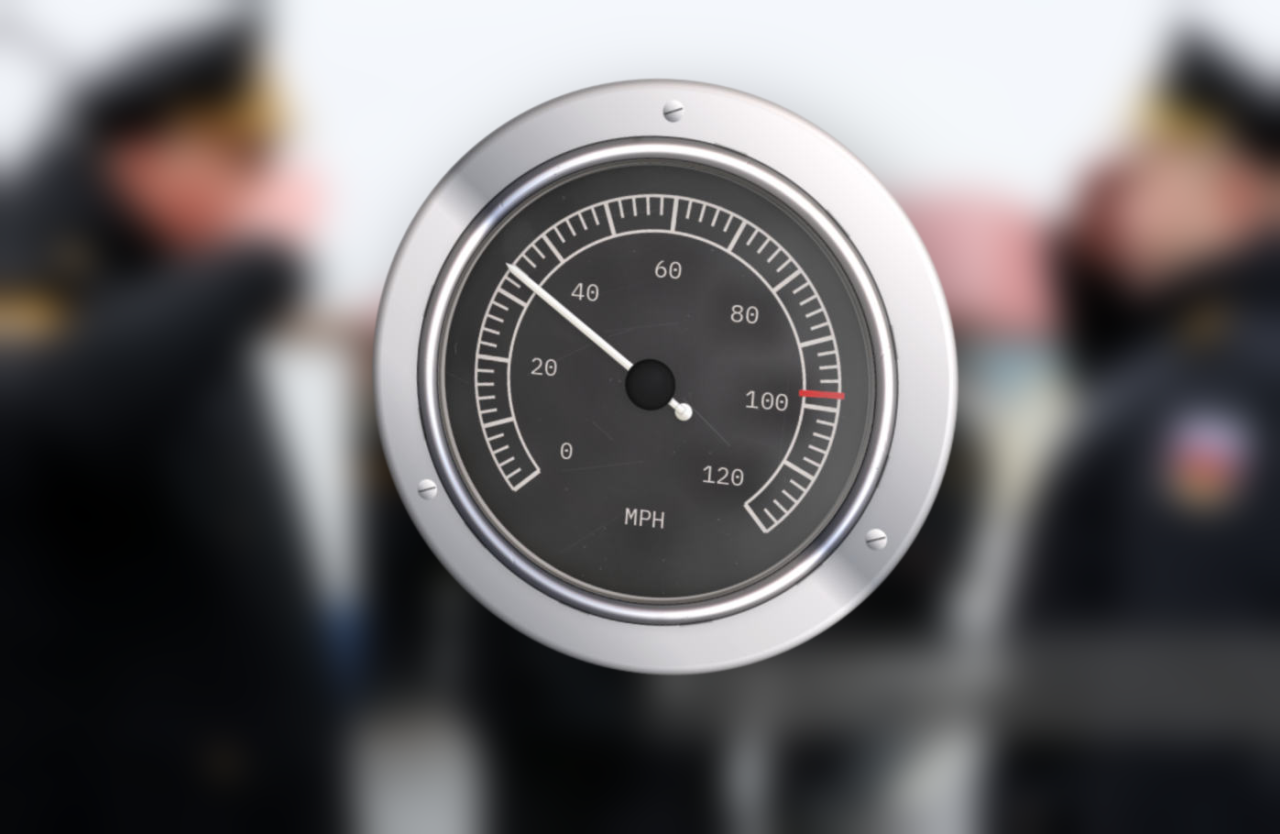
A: 34 mph
